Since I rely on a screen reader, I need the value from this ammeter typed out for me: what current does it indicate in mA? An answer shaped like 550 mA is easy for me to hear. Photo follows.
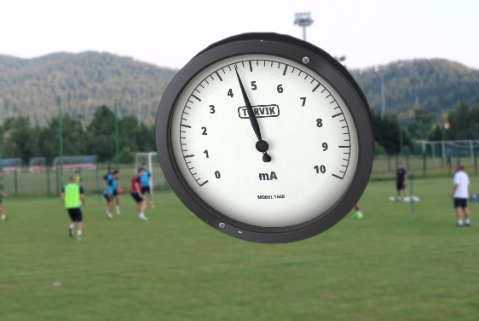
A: 4.6 mA
